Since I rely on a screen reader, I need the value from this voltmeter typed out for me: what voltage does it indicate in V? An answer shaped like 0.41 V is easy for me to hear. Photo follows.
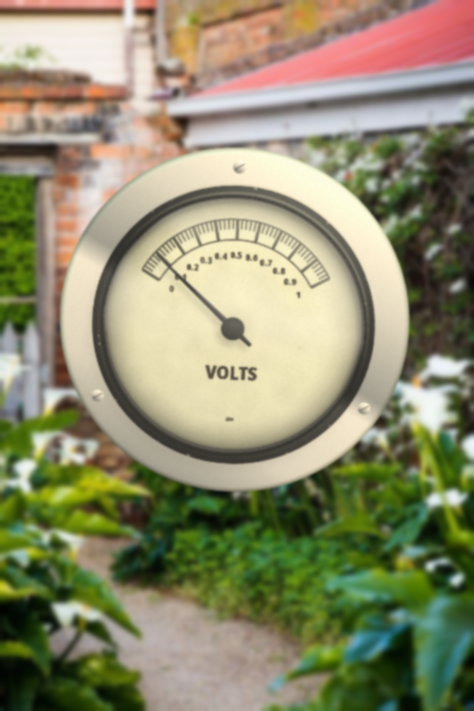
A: 0.1 V
